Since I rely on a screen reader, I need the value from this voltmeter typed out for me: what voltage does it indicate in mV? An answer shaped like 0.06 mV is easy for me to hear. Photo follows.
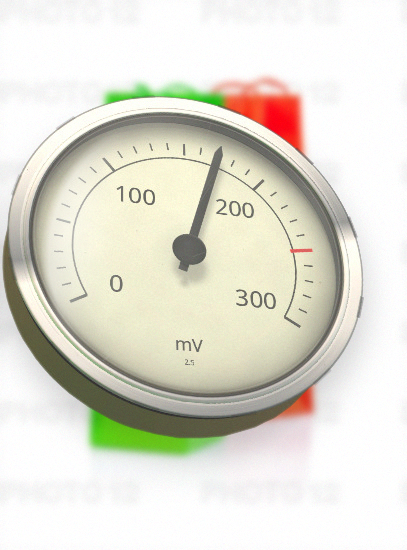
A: 170 mV
